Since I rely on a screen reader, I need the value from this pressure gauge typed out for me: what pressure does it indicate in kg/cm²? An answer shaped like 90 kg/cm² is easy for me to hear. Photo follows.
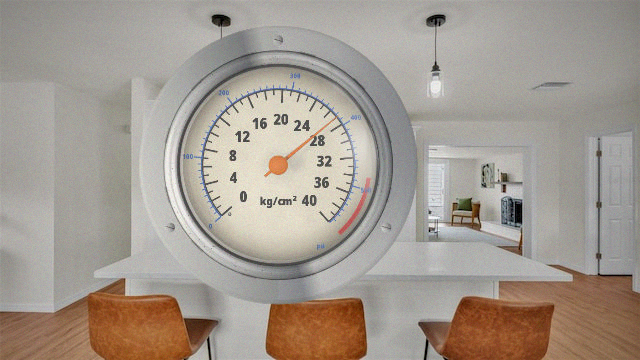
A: 27 kg/cm²
